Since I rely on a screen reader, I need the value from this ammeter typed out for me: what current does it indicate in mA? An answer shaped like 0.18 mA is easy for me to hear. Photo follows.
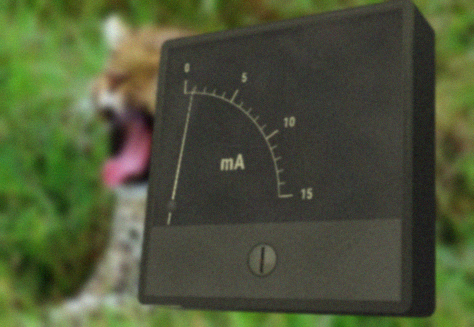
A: 1 mA
